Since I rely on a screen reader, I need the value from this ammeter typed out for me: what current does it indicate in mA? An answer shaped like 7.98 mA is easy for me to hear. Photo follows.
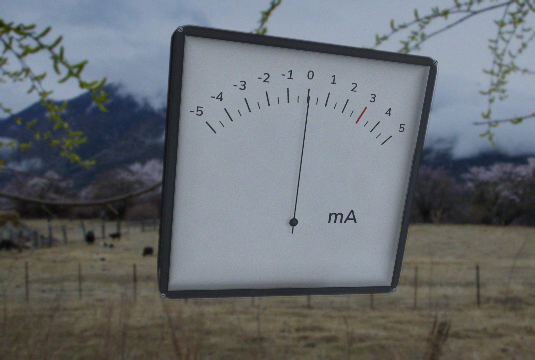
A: 0 mA
